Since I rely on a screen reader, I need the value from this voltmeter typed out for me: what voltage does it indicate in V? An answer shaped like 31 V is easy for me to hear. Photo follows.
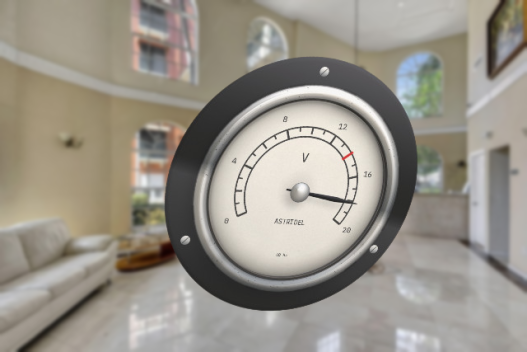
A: 18 V
